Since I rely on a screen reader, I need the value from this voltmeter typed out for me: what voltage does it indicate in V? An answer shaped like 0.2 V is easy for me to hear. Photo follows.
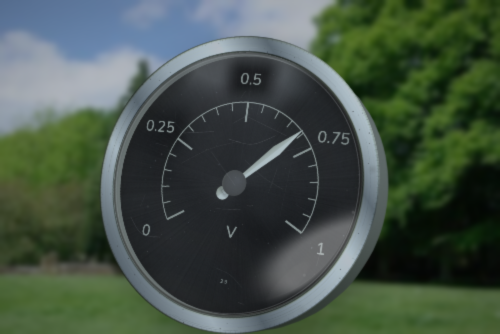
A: 0.7 V
